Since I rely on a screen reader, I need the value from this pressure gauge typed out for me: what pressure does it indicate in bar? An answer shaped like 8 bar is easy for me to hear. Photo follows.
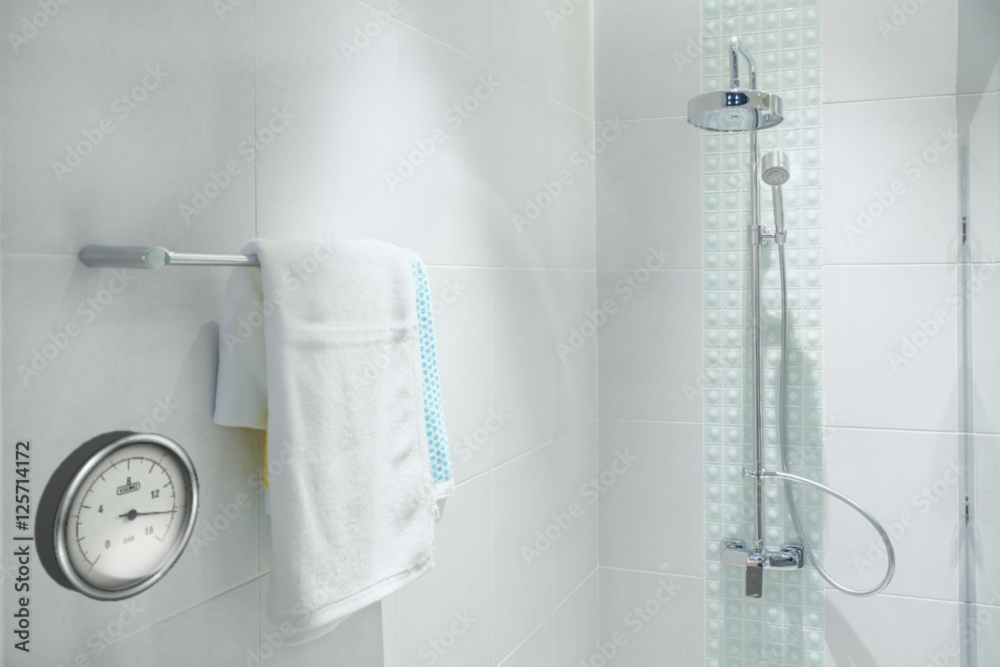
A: 14 bar
